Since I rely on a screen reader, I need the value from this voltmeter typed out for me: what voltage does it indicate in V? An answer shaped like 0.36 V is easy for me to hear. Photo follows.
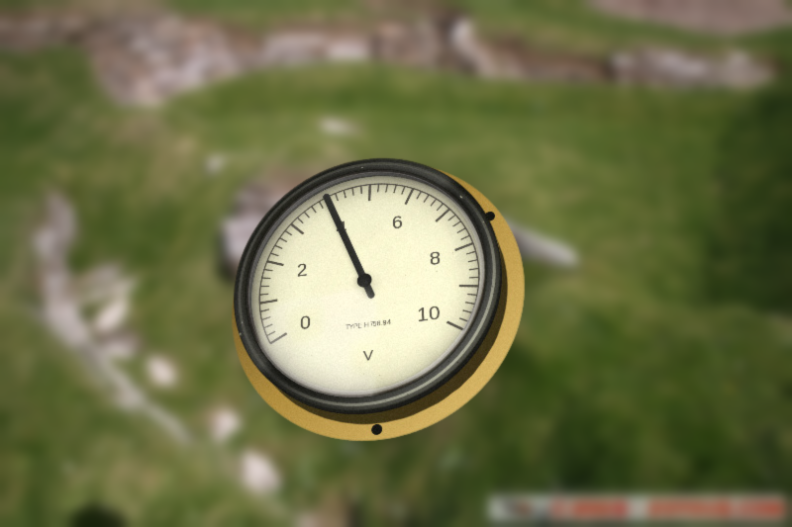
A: 4 V
